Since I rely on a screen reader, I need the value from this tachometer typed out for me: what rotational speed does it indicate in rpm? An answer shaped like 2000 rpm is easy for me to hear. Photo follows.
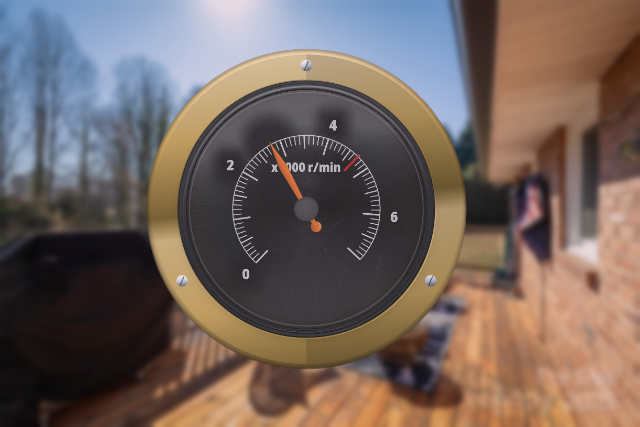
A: 2800 rpm
